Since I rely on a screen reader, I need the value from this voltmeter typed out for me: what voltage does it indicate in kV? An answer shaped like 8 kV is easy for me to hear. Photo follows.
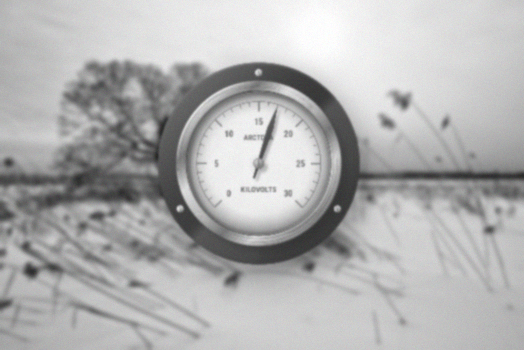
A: 17 kV
